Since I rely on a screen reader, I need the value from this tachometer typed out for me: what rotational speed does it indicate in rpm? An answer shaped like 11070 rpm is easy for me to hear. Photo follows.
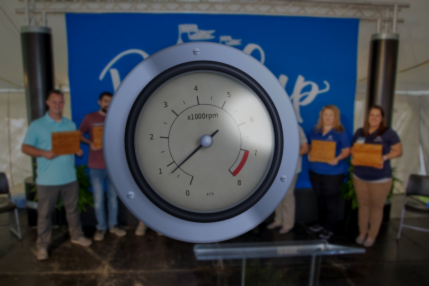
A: 750 rpm
